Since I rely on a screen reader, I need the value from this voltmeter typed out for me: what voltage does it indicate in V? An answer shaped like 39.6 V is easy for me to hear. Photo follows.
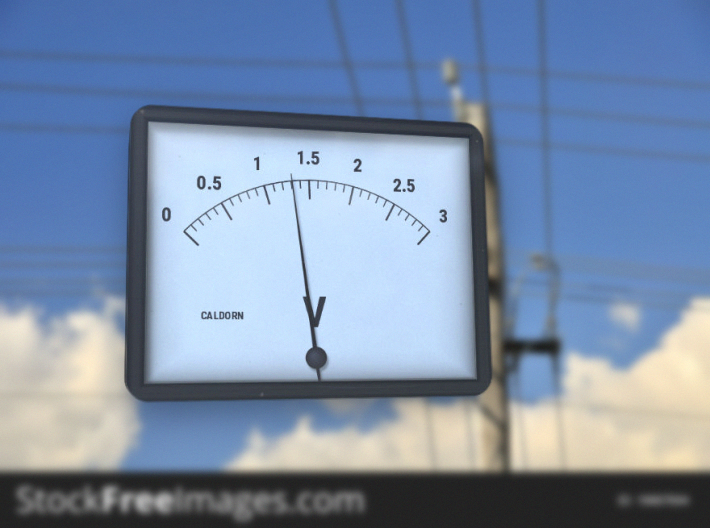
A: 1.3 V
